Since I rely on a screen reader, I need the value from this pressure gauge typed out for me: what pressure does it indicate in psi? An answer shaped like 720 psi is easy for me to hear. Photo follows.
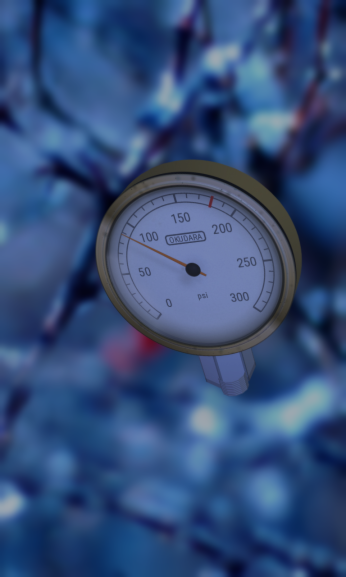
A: 90 psi
